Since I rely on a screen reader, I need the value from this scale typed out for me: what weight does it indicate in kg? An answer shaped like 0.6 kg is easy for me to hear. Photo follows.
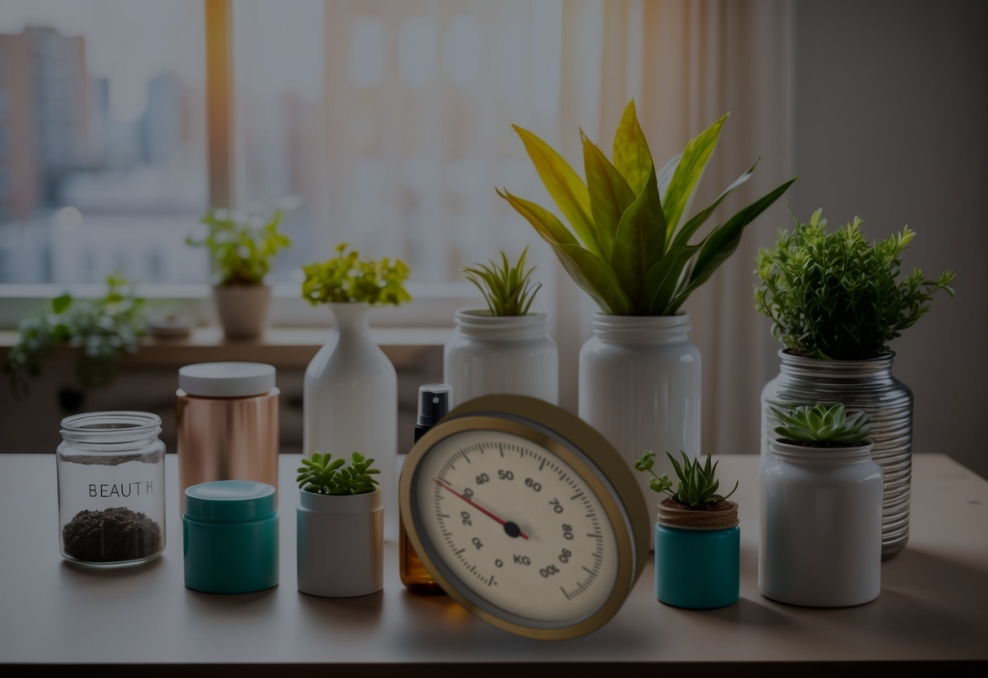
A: 30 kg
